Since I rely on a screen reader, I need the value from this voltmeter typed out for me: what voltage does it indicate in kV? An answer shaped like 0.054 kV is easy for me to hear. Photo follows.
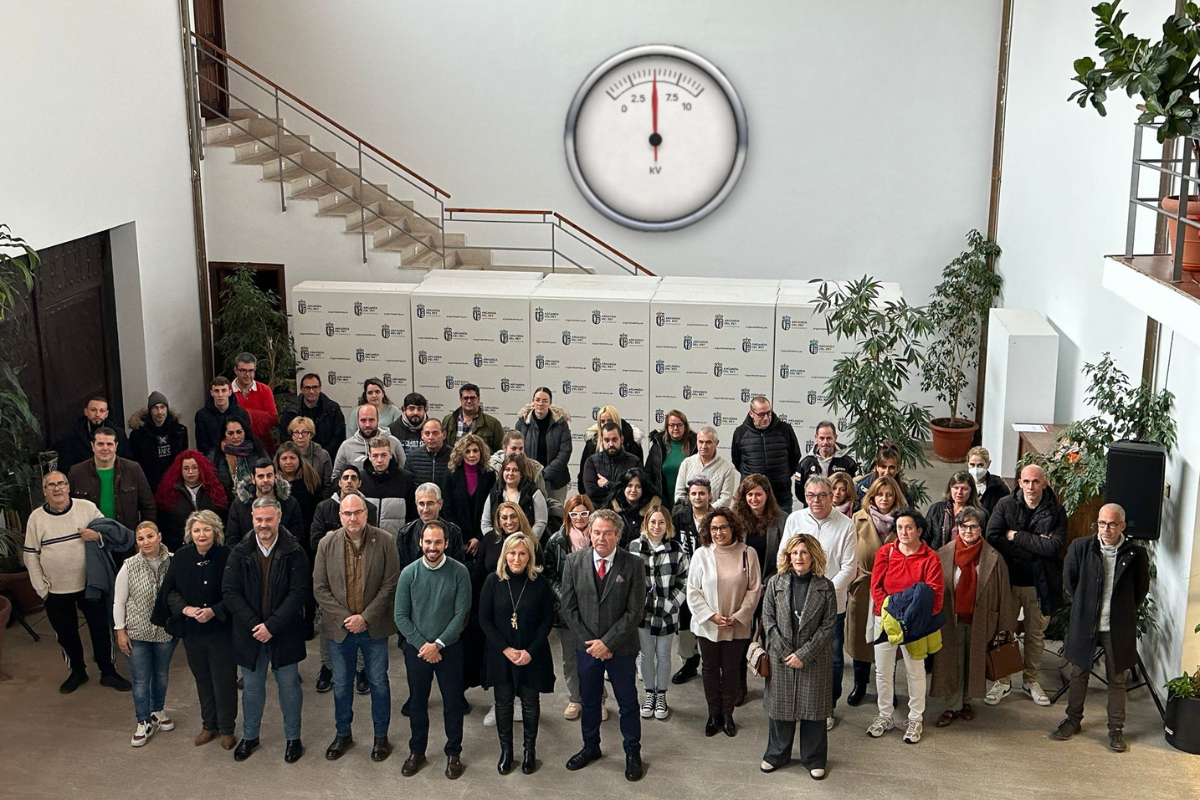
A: 5 kV
